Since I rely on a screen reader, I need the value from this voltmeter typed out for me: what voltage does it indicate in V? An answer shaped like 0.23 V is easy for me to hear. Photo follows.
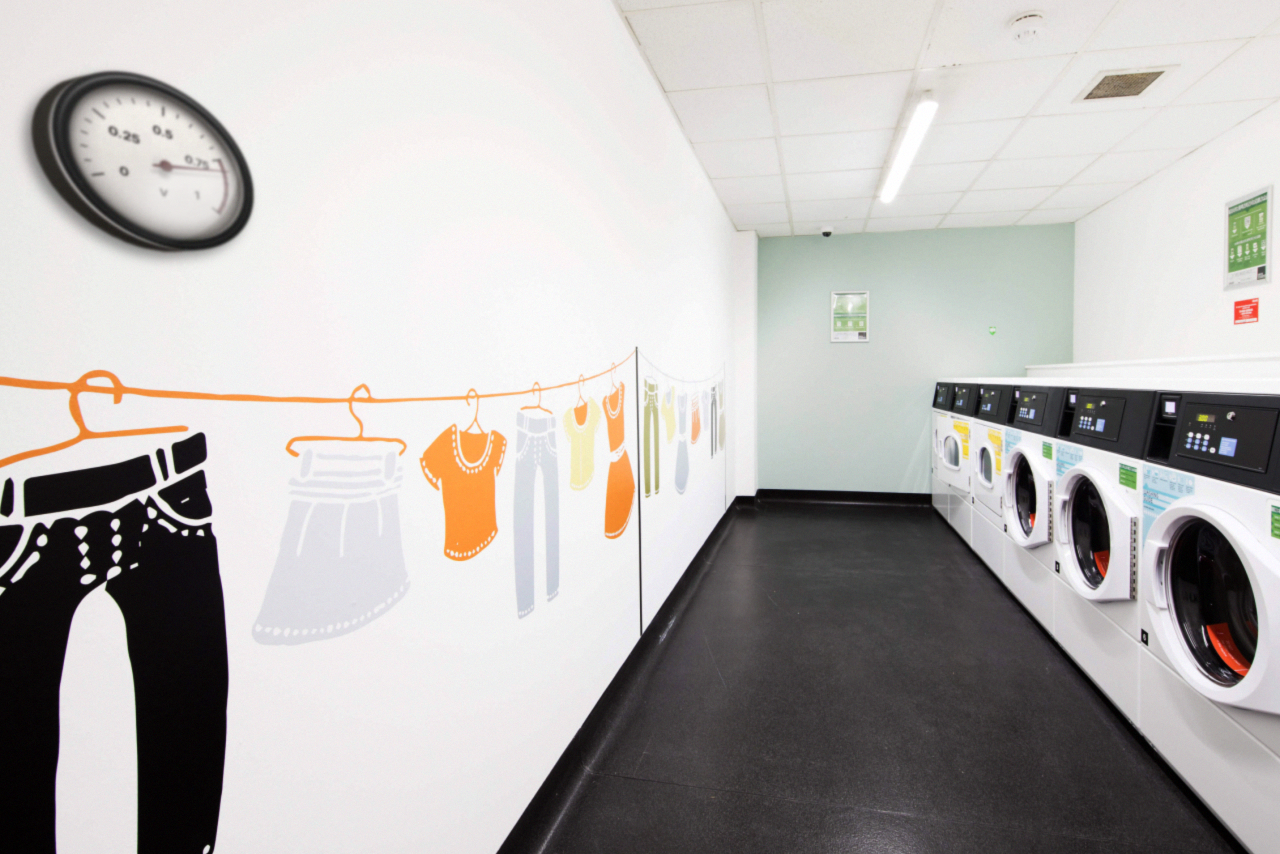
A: 0.8 V
